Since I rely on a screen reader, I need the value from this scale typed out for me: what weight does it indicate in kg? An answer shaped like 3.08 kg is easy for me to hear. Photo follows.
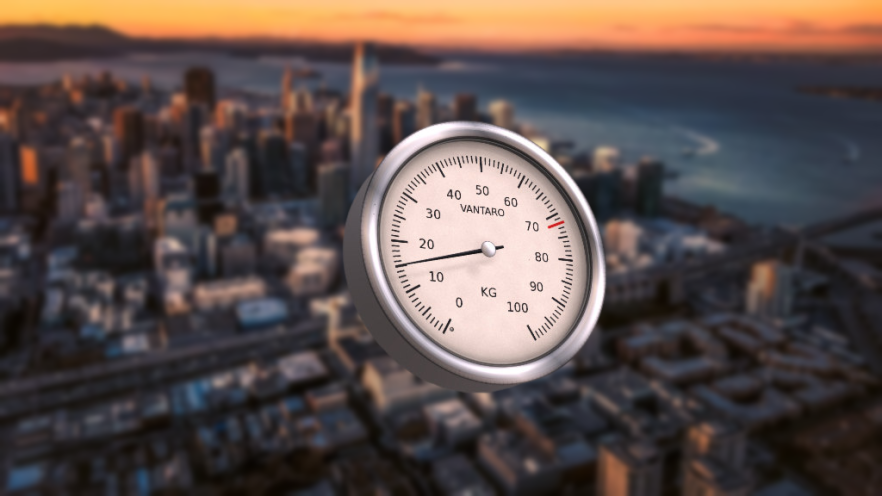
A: 15 kg
